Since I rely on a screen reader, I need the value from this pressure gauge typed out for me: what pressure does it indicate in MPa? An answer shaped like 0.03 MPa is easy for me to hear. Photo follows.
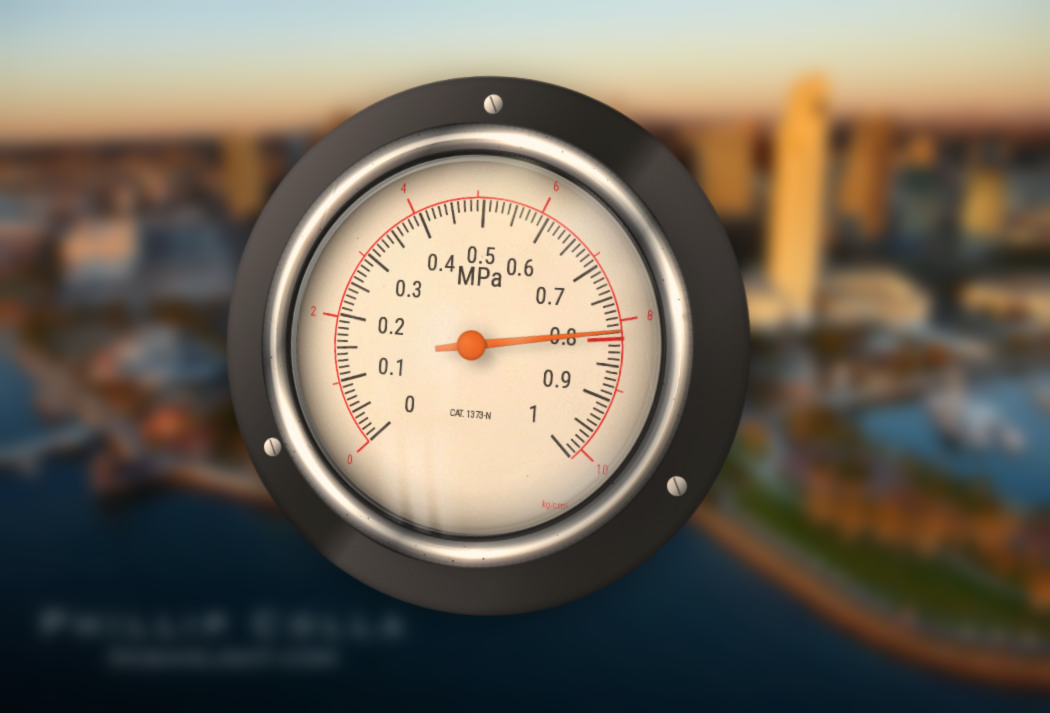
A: 0.8 MPa
